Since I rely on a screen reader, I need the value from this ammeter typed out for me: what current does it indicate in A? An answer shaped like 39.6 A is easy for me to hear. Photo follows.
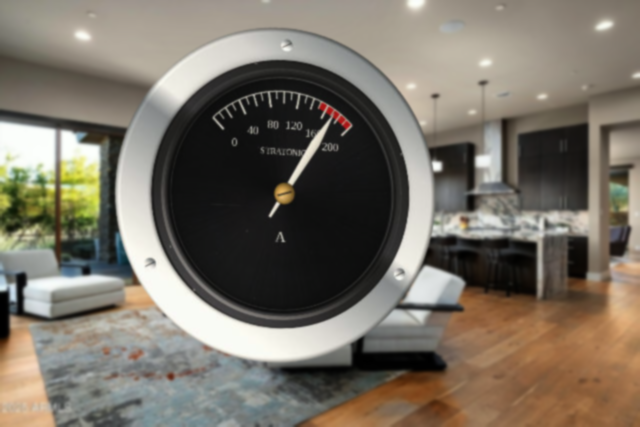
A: 170 A
